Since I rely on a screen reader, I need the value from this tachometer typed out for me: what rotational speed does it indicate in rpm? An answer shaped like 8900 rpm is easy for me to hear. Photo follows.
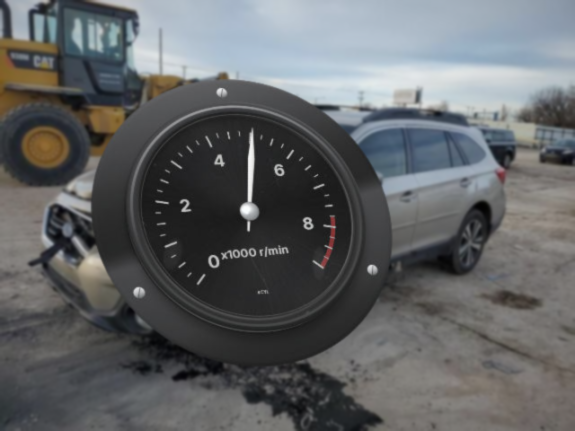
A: 5000 rpm
